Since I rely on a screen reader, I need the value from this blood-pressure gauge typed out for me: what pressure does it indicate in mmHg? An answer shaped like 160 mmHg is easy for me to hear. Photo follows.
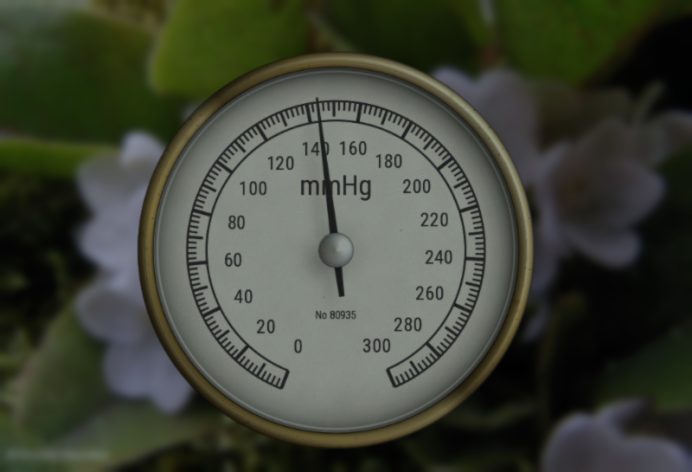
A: 144 mmHg
